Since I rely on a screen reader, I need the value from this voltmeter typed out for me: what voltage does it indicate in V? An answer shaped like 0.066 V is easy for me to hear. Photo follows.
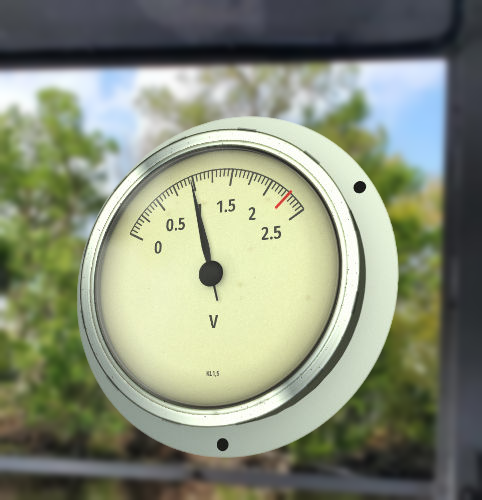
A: 1 V
